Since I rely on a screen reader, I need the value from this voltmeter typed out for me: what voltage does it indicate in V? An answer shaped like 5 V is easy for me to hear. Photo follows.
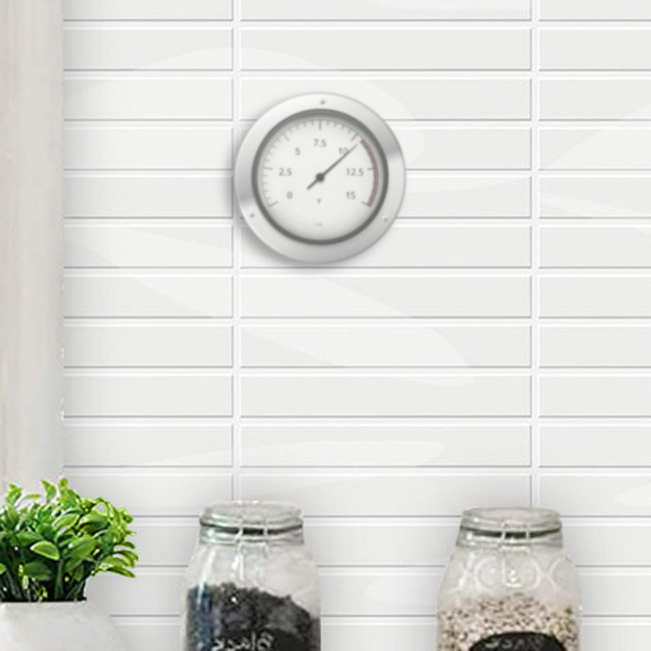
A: 10.5 V
